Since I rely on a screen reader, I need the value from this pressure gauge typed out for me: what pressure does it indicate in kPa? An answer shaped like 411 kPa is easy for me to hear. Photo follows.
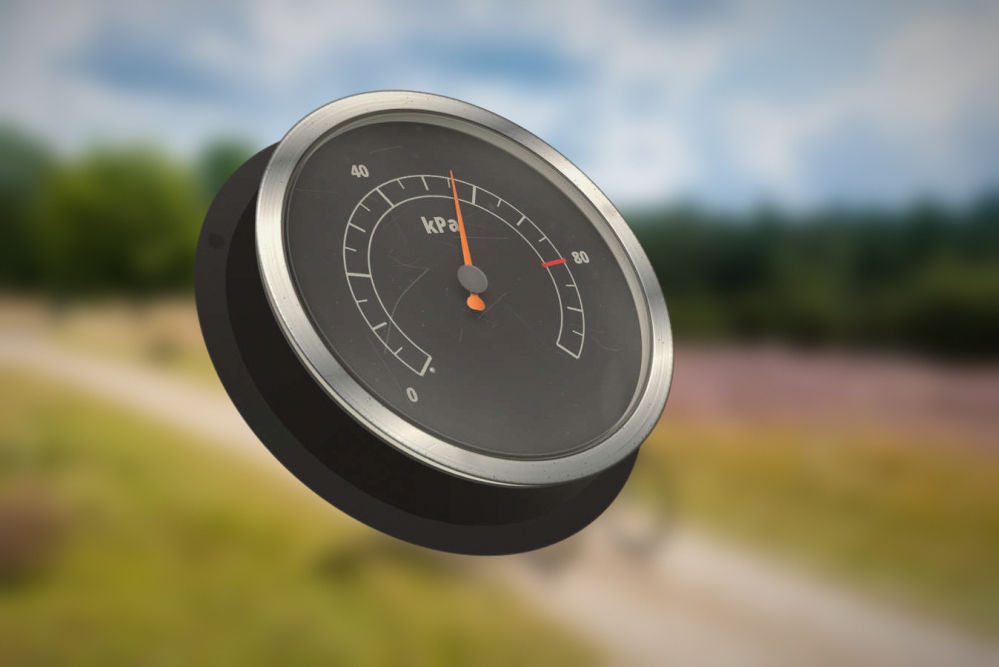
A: 55 kPa
